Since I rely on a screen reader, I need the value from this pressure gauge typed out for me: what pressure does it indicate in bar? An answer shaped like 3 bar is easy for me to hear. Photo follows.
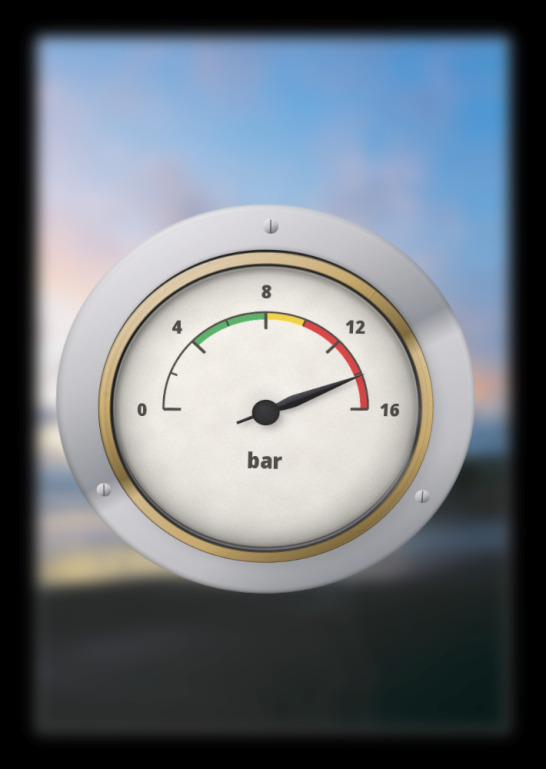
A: 14 bar
